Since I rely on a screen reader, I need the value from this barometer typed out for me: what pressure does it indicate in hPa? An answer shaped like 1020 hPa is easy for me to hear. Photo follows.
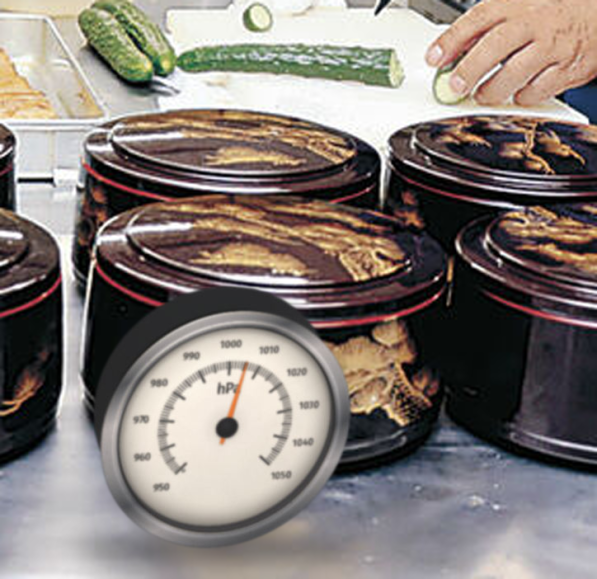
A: 1005 hPa
